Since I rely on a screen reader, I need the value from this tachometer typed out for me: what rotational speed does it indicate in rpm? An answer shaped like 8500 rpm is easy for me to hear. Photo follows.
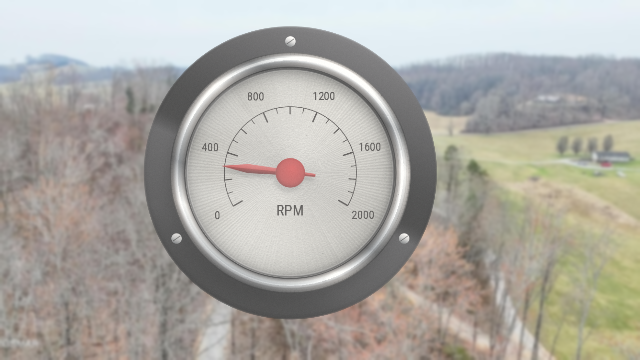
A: 300 rpm
